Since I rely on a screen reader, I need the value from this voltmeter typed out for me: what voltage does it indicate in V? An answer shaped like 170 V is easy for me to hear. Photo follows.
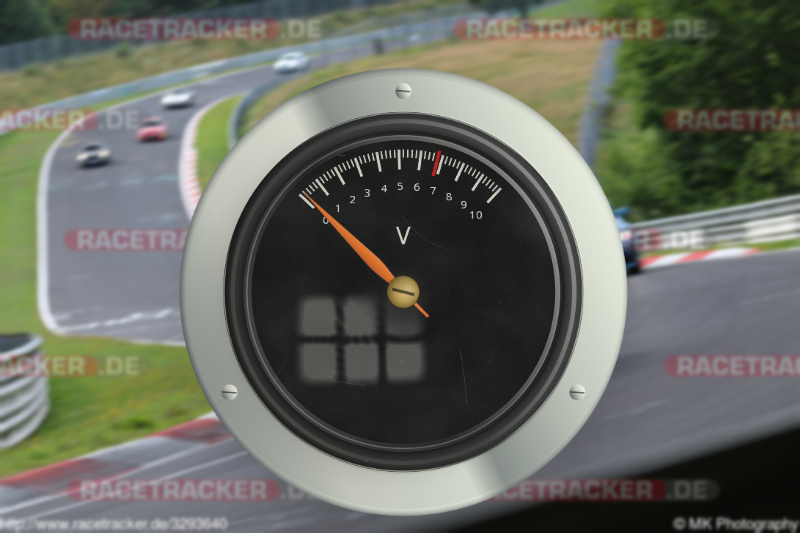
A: 0.2 V
